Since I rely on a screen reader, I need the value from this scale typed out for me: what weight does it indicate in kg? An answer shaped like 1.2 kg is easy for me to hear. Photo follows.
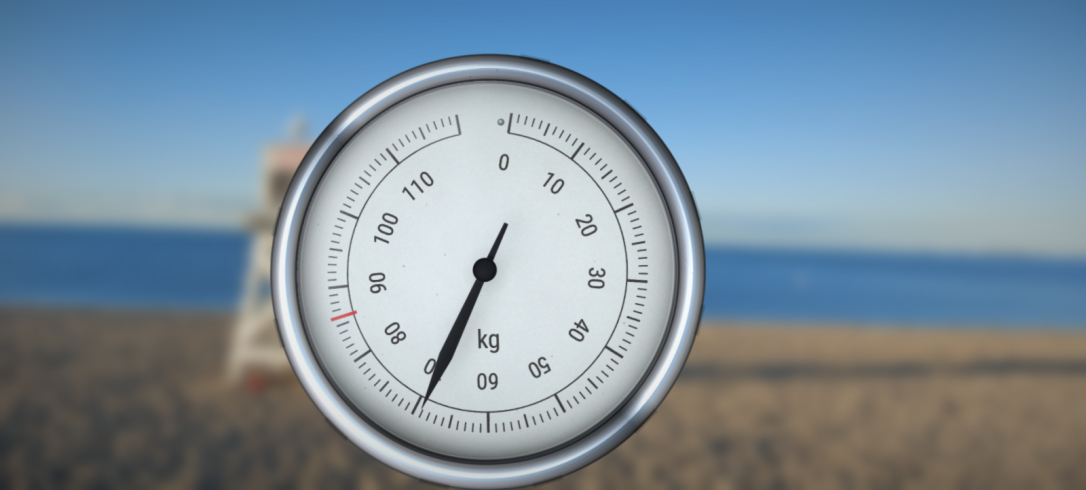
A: 69 kg
